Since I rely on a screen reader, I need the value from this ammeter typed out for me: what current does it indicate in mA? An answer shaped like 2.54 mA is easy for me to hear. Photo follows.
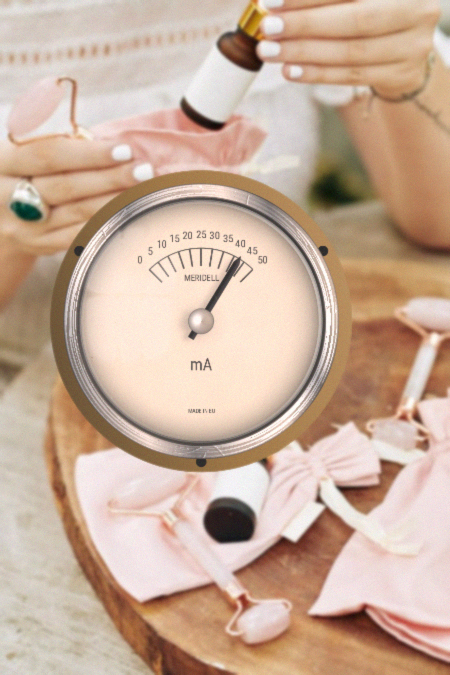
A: 42.5 mA
